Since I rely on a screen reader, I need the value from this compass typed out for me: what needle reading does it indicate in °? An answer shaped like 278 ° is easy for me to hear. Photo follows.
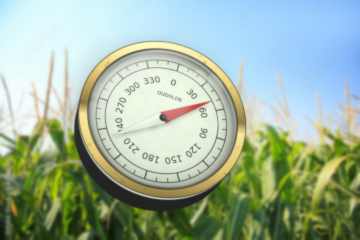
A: 50 °
